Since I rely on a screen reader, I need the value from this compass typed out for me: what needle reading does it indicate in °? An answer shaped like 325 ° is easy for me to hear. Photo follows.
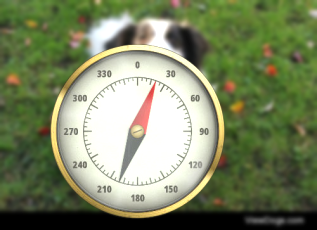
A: 20 °
